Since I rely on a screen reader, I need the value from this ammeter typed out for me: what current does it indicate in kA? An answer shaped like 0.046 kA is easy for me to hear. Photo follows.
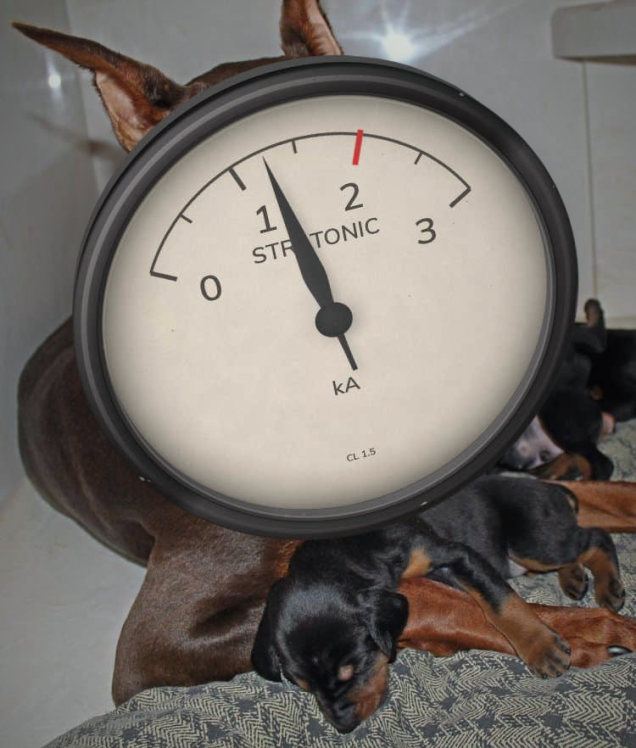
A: 1.25 kA
